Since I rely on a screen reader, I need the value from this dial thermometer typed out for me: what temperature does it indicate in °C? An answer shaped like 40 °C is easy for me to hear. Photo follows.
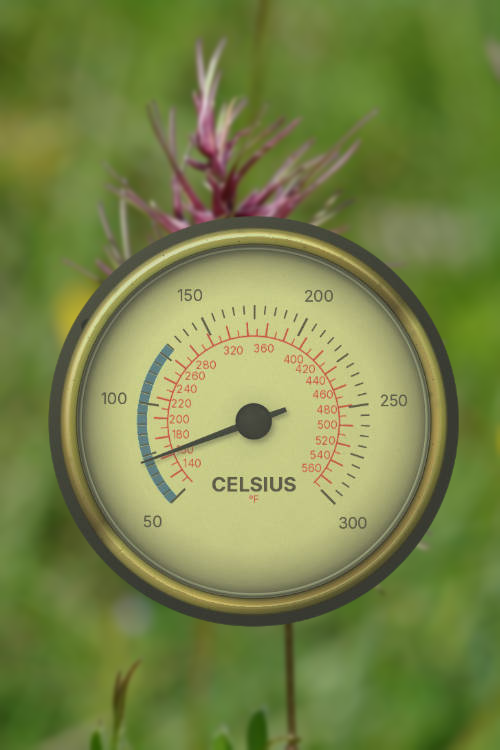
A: 72.5 °C
